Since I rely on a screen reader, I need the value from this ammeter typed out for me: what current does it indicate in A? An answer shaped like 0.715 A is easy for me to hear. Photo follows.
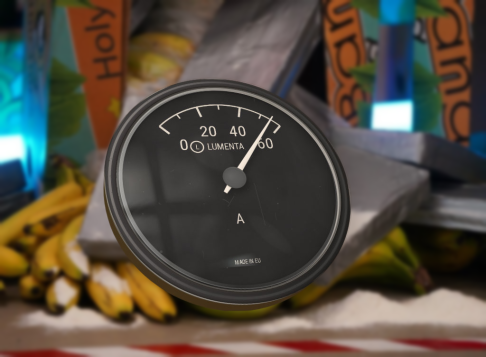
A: 55 A
